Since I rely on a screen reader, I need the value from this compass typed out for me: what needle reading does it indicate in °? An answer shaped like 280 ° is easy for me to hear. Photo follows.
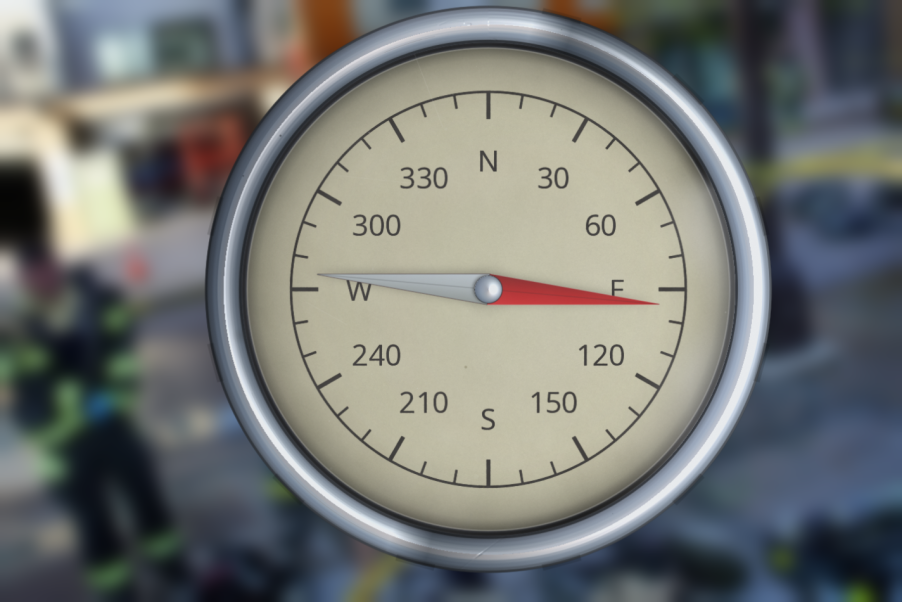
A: 95 °
